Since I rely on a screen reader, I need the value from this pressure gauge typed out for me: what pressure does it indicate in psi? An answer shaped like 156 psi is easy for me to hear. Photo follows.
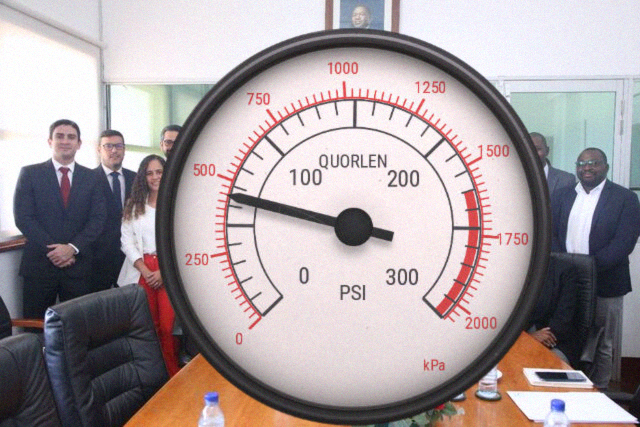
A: 65 psi
